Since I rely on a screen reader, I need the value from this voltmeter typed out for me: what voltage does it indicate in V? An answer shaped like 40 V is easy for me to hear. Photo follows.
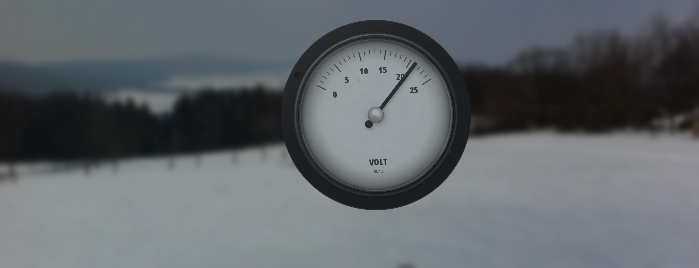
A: 21 V
